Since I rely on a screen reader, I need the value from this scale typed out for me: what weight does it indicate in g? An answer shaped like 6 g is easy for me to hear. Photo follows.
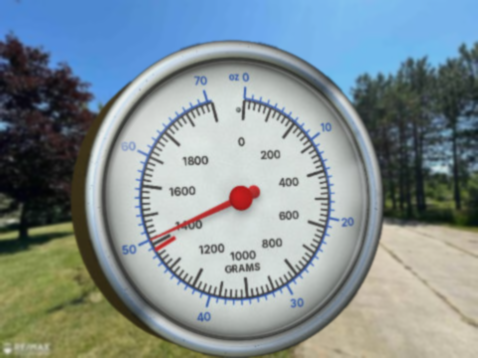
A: 1420 g
